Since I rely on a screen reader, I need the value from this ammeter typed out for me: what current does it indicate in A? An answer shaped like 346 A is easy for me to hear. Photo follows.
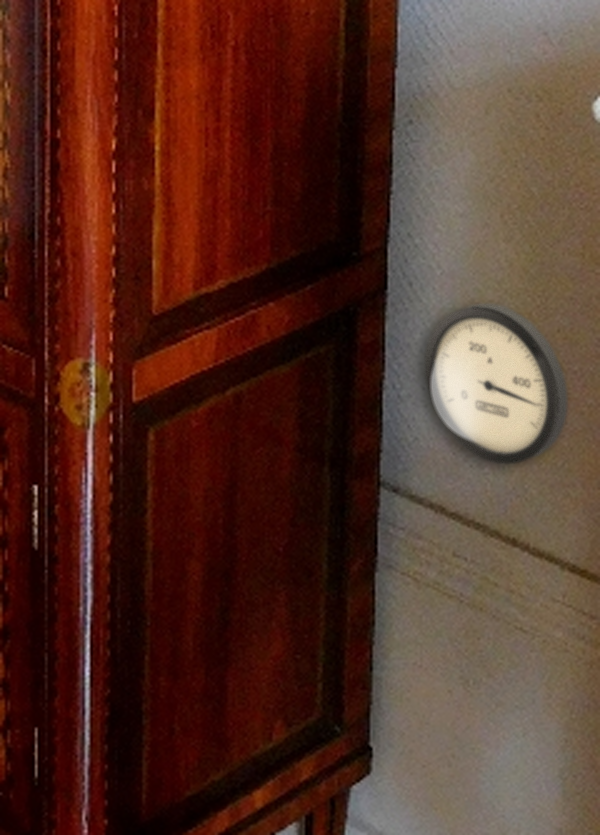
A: 450 A
